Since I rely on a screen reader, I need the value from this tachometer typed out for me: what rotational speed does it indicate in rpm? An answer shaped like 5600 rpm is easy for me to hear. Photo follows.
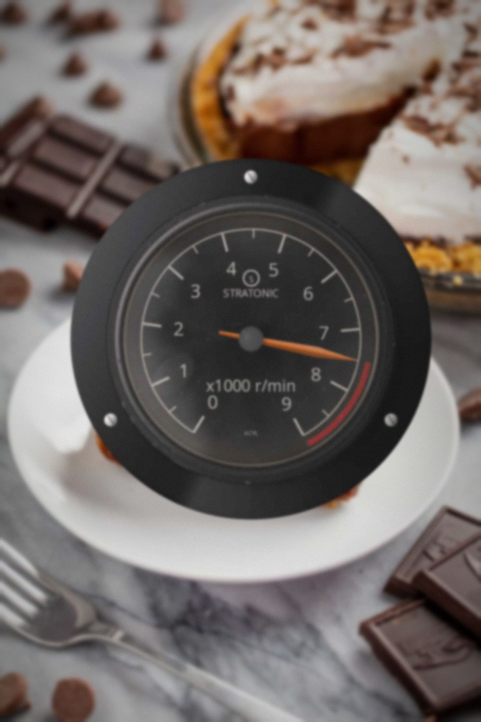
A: 7500 rpm
